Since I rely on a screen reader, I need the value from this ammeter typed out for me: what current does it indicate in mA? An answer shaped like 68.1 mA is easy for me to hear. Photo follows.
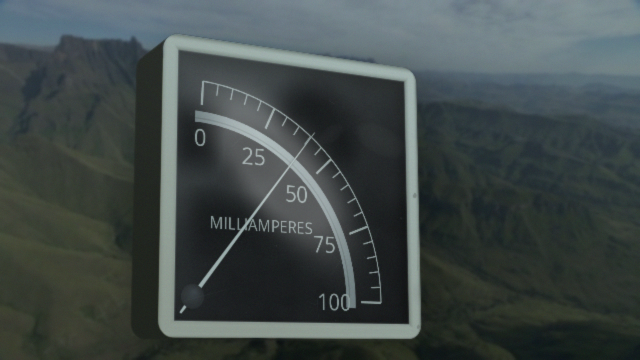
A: 40 mA
